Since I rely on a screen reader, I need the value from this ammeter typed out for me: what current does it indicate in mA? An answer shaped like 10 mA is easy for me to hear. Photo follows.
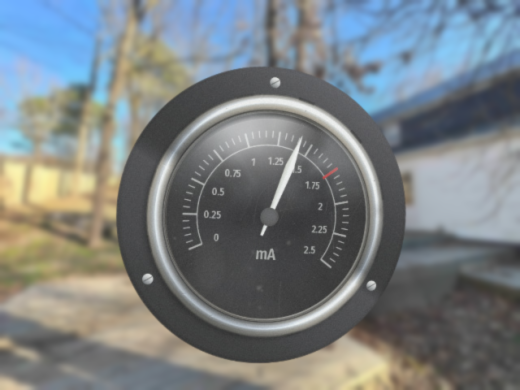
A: 1.4 mA
